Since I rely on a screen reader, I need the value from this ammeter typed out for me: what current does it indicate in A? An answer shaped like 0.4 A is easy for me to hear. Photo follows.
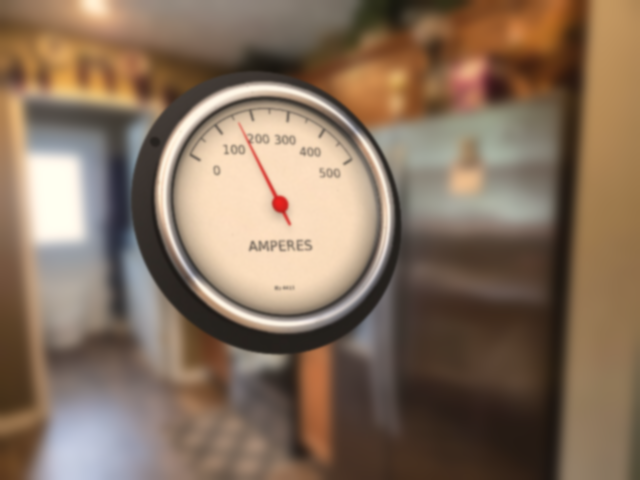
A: 150 A
